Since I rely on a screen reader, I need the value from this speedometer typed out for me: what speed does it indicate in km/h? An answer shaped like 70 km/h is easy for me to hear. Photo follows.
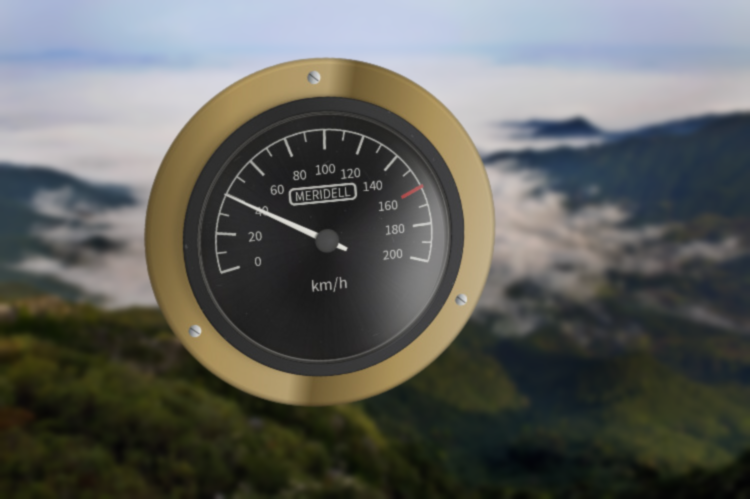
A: 40 km/h
